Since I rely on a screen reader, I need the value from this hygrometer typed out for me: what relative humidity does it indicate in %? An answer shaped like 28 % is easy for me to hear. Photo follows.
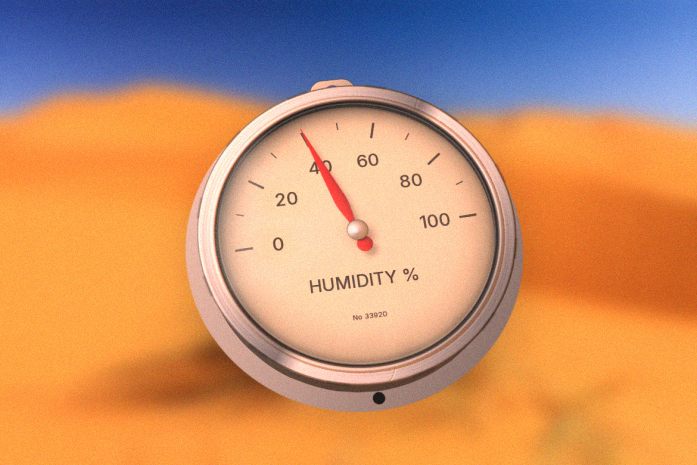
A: 40 %
